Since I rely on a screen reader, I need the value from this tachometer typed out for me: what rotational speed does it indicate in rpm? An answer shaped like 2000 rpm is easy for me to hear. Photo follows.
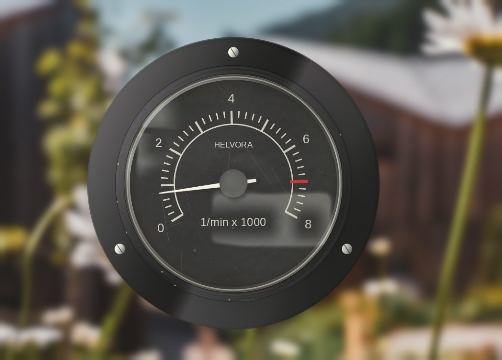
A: 800 rpm
